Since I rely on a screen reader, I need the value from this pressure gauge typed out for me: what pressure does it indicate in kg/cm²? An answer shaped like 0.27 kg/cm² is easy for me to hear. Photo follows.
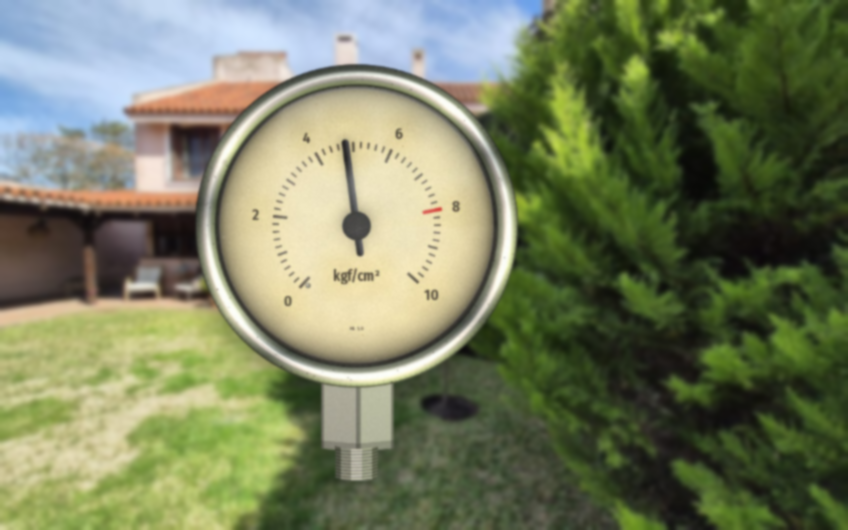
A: 4.8 kg/cm²
